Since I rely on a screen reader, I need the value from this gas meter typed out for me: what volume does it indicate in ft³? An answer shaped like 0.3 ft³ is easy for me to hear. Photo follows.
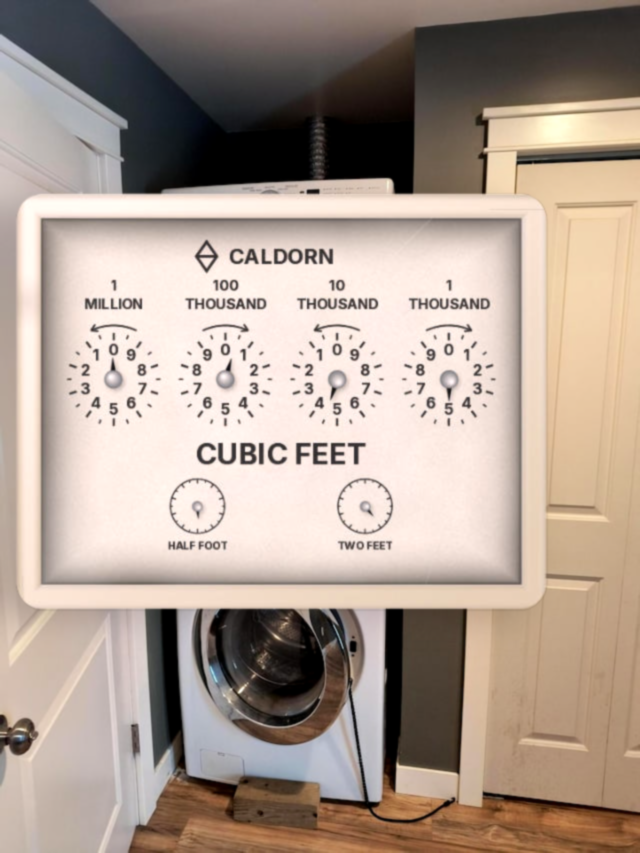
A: 4500 ft³
